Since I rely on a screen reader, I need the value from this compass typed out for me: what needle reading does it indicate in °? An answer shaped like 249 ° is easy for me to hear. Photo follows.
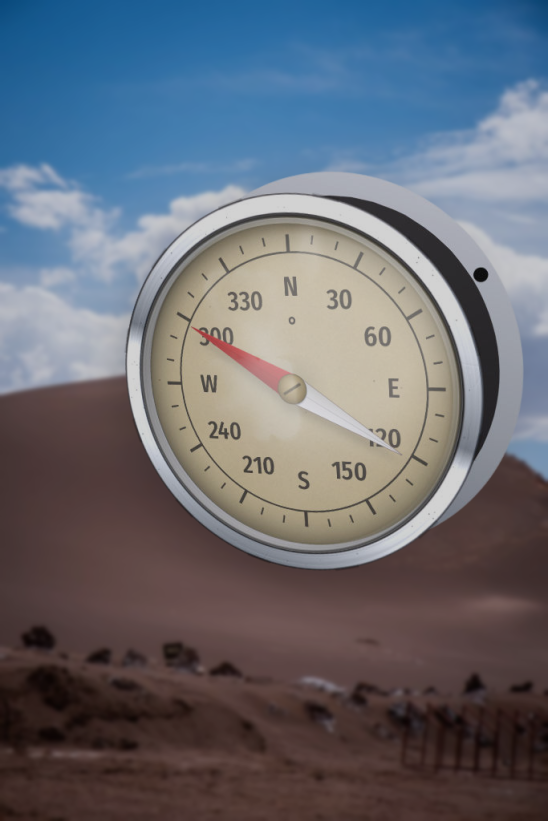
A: 300 °
